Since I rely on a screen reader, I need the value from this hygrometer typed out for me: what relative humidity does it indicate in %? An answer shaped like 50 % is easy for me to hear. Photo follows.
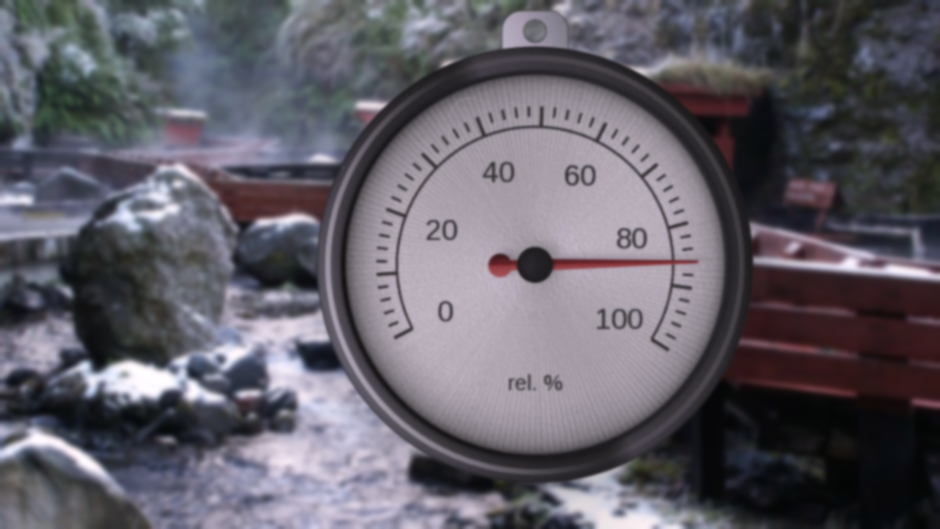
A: 86 %
